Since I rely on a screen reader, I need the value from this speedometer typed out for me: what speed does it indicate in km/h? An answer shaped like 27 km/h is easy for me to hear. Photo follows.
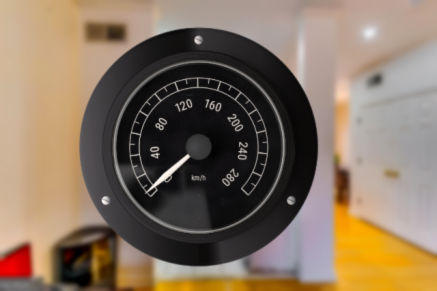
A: 5 km/h
